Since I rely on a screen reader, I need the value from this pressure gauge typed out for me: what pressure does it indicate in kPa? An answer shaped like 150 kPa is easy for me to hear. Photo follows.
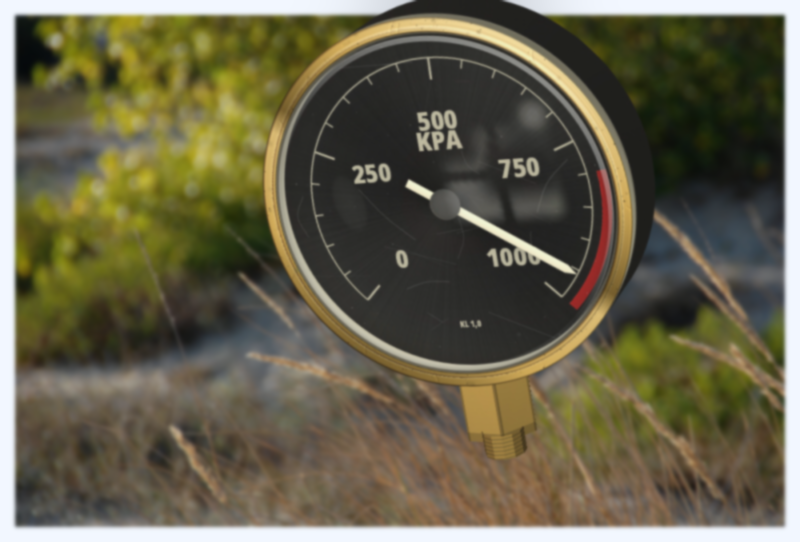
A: 950 kPa
